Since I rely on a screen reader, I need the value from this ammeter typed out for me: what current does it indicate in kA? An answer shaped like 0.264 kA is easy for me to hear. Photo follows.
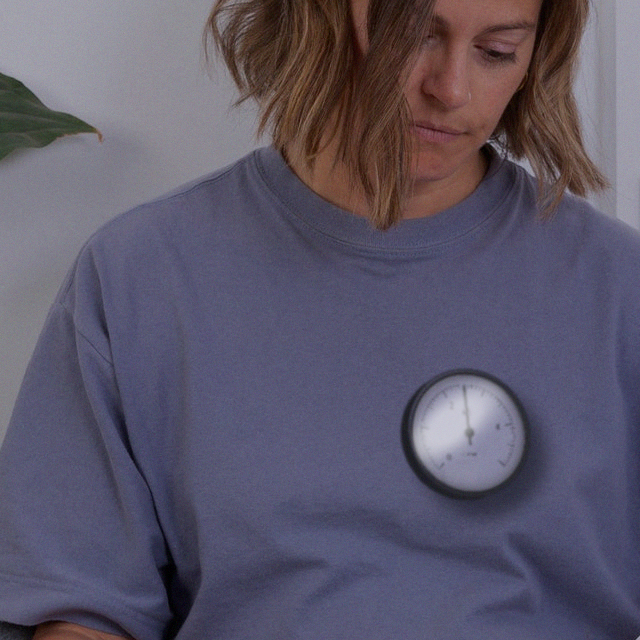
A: 2.5 kA
